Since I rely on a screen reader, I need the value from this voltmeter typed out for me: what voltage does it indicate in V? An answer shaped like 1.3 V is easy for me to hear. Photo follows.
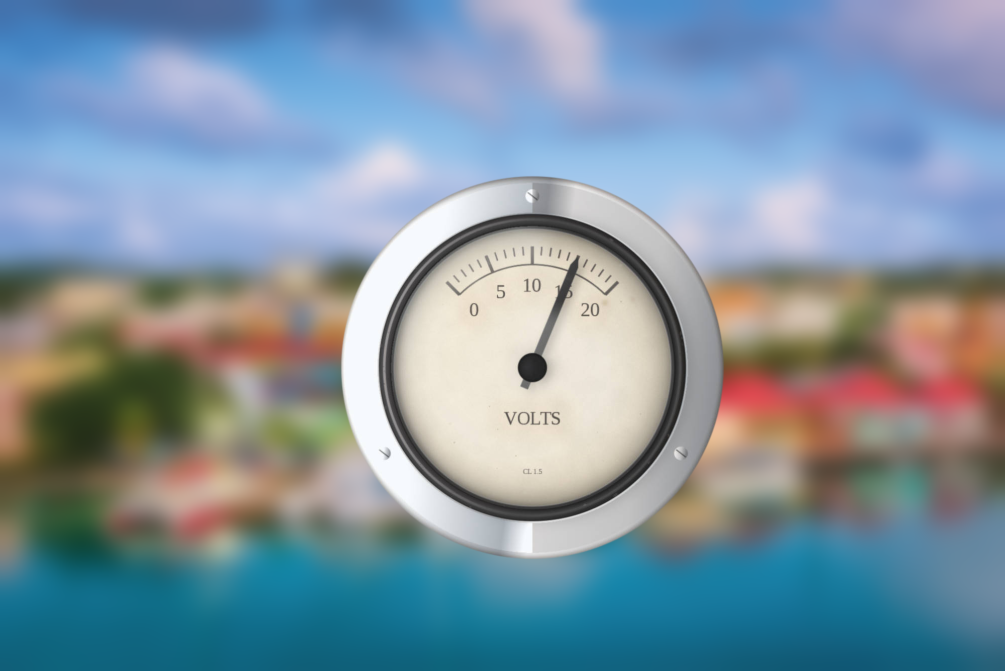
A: 15 V
